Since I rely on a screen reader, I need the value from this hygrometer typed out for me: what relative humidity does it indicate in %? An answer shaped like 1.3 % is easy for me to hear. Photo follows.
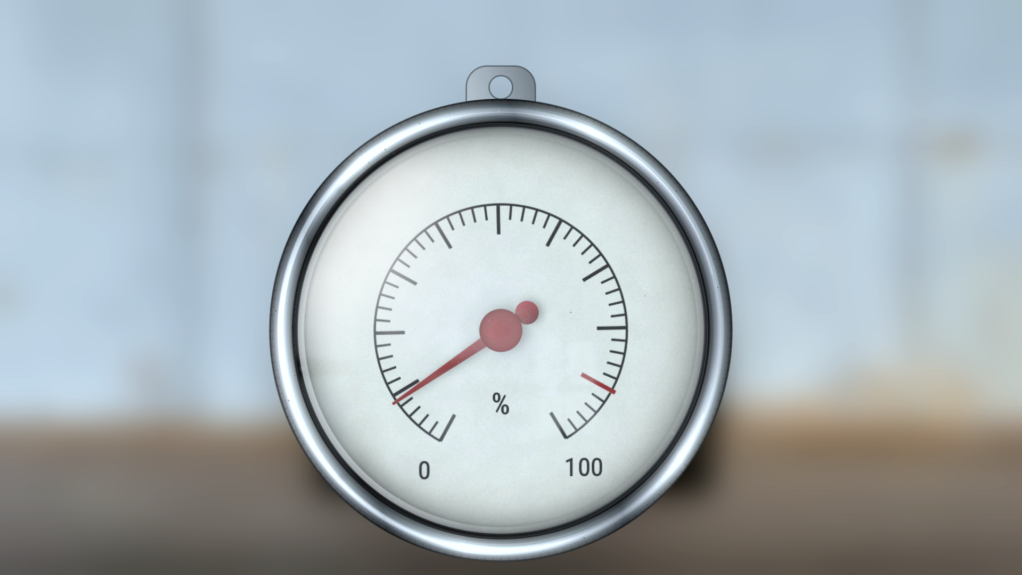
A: 9 %
